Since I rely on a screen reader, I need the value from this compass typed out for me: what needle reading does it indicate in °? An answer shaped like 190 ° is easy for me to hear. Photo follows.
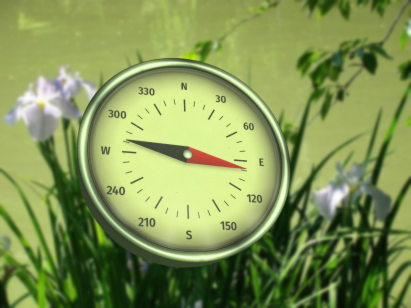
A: 100 °
